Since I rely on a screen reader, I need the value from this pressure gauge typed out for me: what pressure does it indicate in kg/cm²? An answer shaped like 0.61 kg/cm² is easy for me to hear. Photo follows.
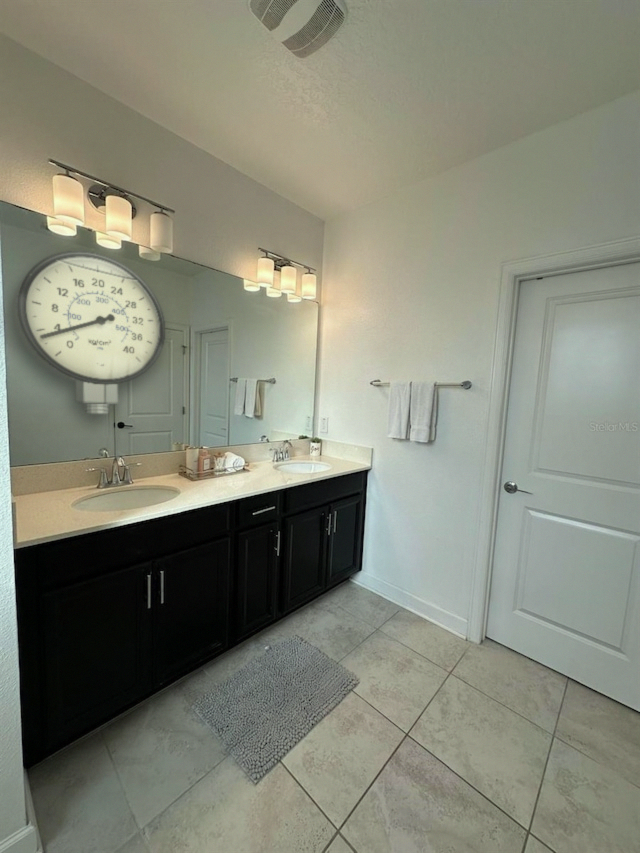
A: 3 kg/cm²
